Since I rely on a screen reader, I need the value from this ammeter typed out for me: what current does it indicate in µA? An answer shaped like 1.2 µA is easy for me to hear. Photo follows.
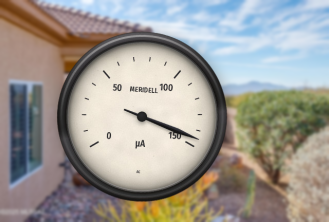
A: 145 µA
